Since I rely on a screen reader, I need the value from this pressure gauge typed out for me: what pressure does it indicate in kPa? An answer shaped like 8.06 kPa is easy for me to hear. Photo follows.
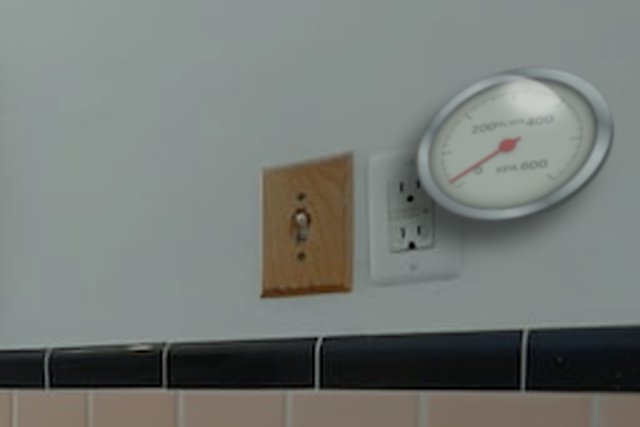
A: 20 kPa
